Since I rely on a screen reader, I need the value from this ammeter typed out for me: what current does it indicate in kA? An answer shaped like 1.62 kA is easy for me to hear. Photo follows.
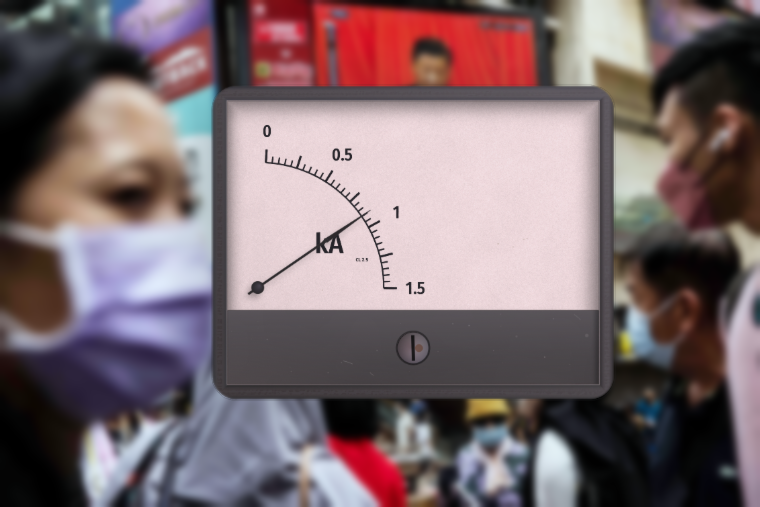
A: 0.9 kA
